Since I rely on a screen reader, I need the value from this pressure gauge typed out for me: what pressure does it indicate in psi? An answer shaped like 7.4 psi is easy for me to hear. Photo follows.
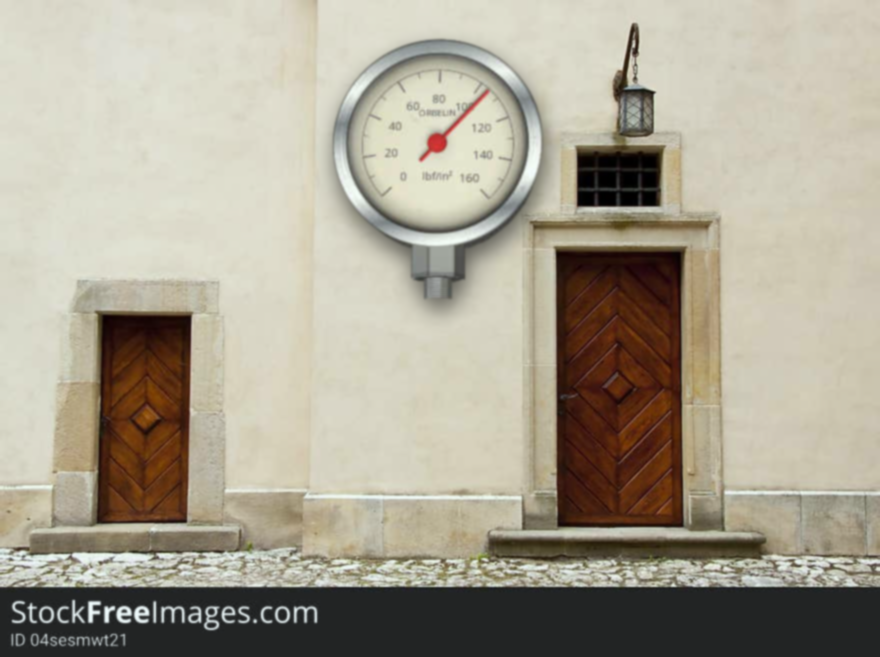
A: 105 psi
